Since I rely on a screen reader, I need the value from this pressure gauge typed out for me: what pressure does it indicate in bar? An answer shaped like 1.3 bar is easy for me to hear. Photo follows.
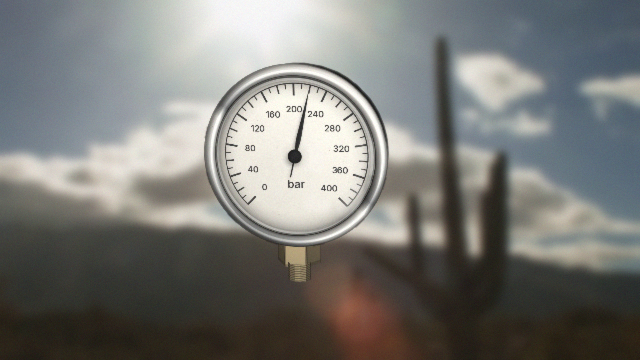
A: 220 bar
